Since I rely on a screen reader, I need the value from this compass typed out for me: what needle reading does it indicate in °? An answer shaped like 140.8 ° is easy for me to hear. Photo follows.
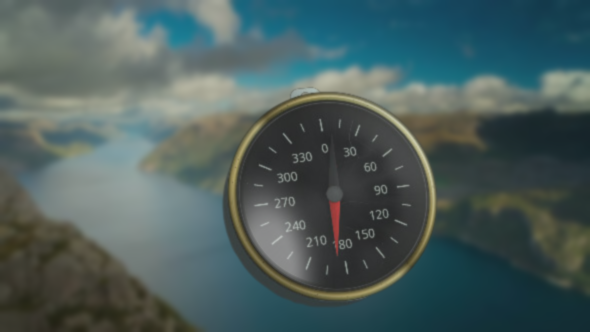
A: 187.5 °
